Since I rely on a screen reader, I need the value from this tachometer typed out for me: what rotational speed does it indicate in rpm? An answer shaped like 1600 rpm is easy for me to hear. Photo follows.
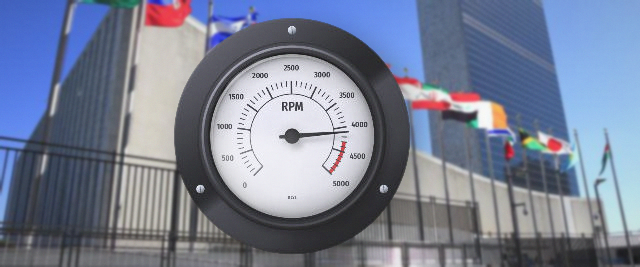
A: 4100 rpm
